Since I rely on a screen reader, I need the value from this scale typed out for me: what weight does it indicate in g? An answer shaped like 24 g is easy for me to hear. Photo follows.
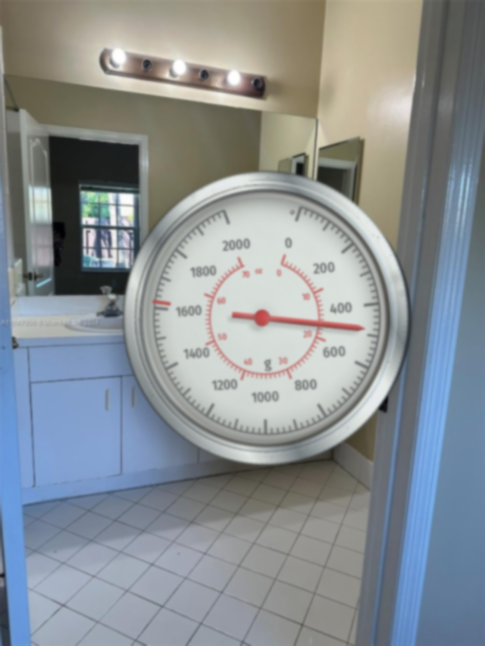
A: 480 g
